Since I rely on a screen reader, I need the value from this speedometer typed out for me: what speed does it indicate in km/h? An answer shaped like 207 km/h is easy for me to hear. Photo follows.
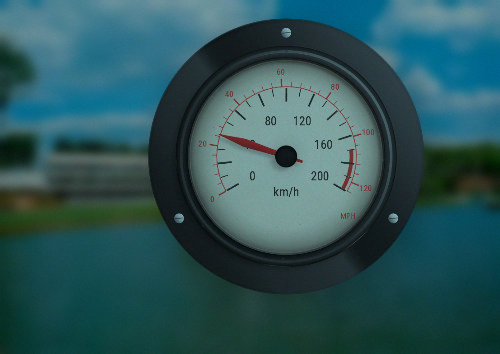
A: 40 km/h
